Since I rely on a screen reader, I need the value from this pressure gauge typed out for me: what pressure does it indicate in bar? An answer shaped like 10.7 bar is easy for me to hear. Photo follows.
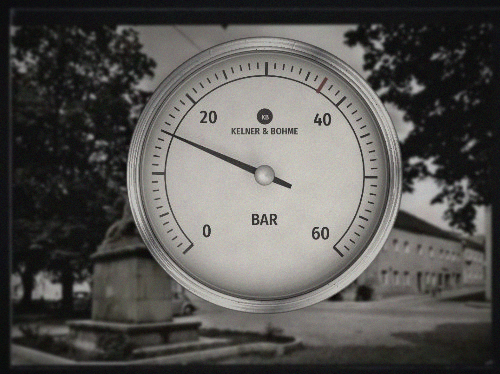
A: 15 bar
